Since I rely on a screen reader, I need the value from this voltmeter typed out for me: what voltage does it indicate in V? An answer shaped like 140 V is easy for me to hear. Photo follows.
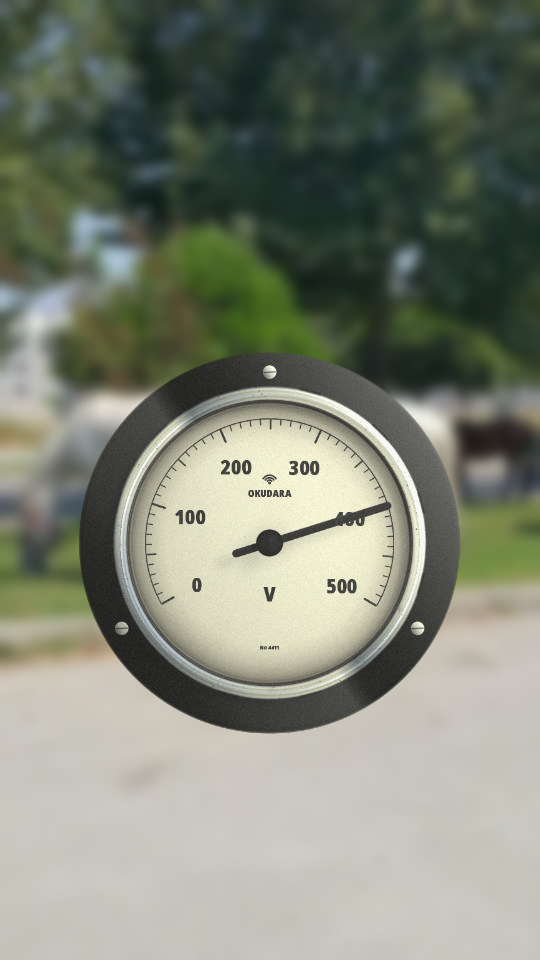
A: 400 V
